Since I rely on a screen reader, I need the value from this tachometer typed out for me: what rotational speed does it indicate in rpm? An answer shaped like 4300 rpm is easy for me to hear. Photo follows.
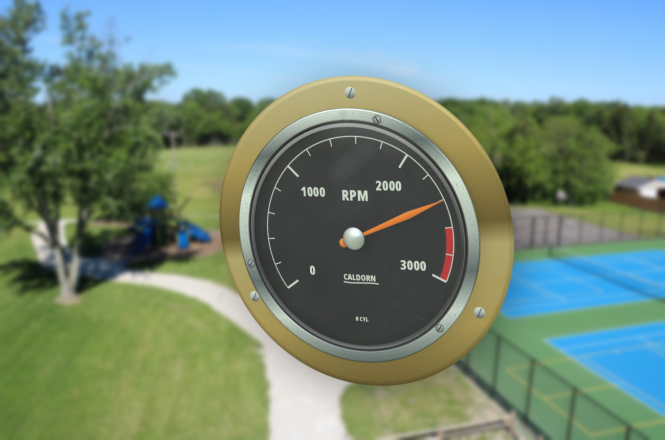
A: 2400 rpm
